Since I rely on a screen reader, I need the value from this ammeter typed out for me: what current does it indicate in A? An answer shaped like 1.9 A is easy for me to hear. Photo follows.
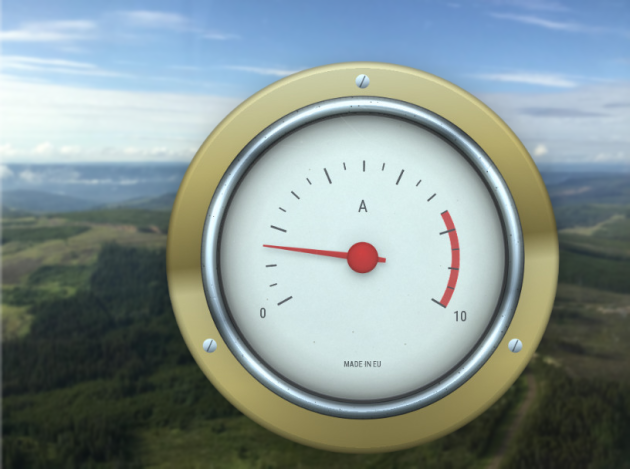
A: 1.5 A
